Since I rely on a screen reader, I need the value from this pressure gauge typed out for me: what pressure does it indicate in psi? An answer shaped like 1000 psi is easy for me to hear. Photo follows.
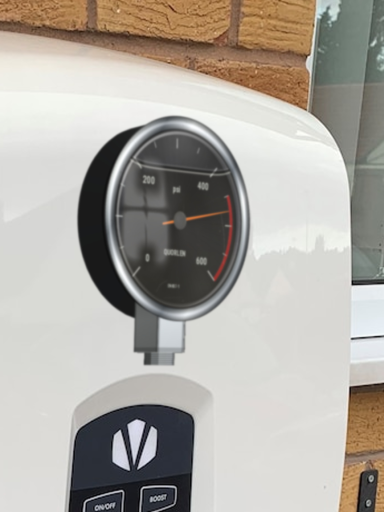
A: 475 psi
